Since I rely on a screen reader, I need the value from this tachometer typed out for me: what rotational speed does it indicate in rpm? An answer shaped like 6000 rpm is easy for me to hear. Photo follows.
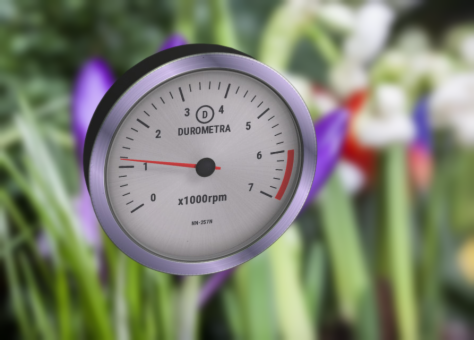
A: 1200 rpm
